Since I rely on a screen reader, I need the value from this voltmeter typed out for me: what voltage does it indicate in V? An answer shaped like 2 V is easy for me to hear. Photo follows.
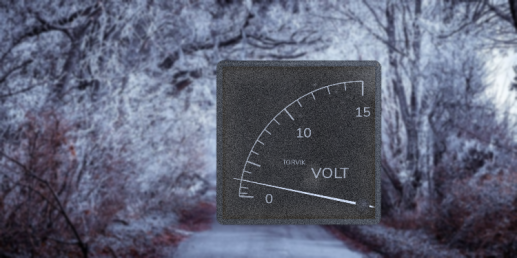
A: 3 V
